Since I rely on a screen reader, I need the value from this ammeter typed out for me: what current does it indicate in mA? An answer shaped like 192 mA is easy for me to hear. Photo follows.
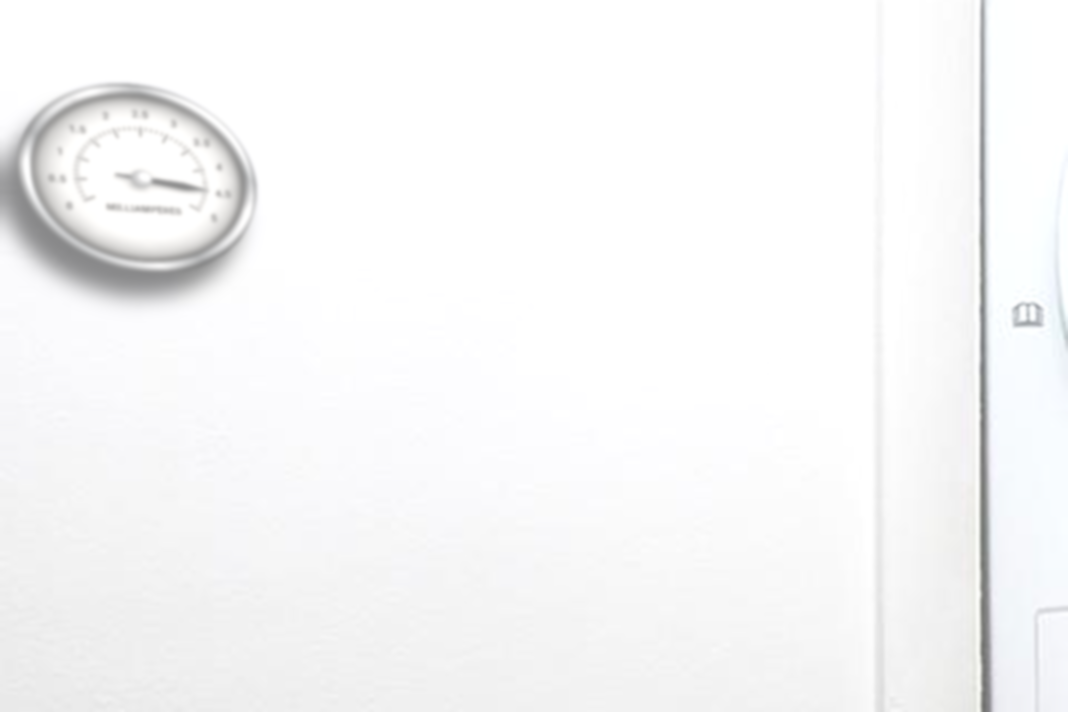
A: 4.5 mA
